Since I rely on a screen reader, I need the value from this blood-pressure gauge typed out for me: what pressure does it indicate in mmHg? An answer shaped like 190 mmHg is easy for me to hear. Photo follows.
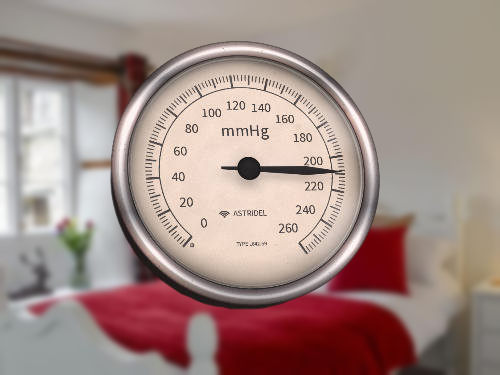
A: 210 mmHg
